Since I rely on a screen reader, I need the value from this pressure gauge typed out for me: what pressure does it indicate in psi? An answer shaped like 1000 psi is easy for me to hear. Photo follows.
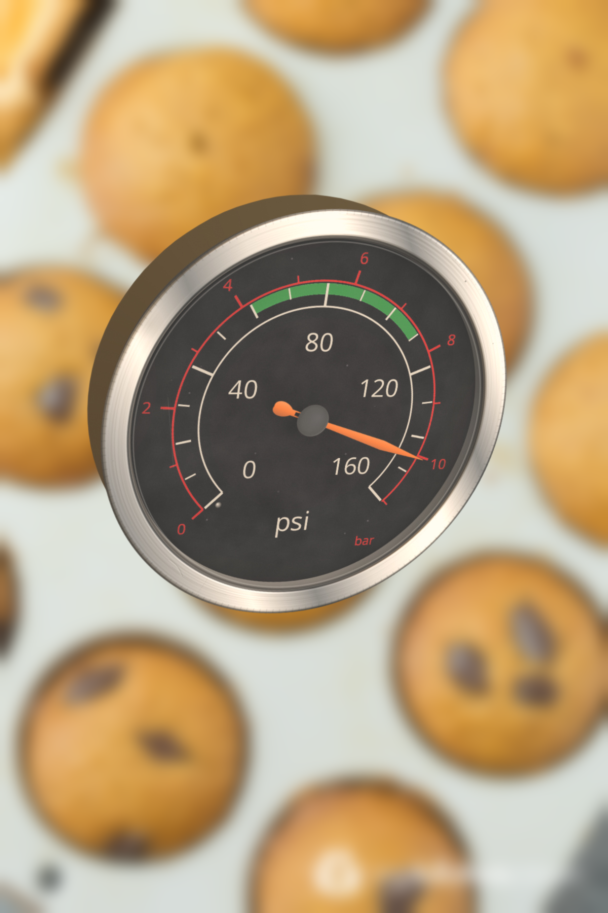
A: 145 psi
